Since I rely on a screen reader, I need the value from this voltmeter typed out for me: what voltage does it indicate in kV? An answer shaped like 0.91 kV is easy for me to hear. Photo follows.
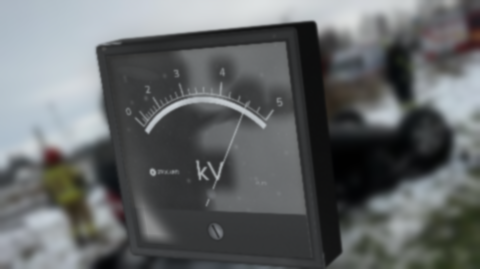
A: 4.6 kV
